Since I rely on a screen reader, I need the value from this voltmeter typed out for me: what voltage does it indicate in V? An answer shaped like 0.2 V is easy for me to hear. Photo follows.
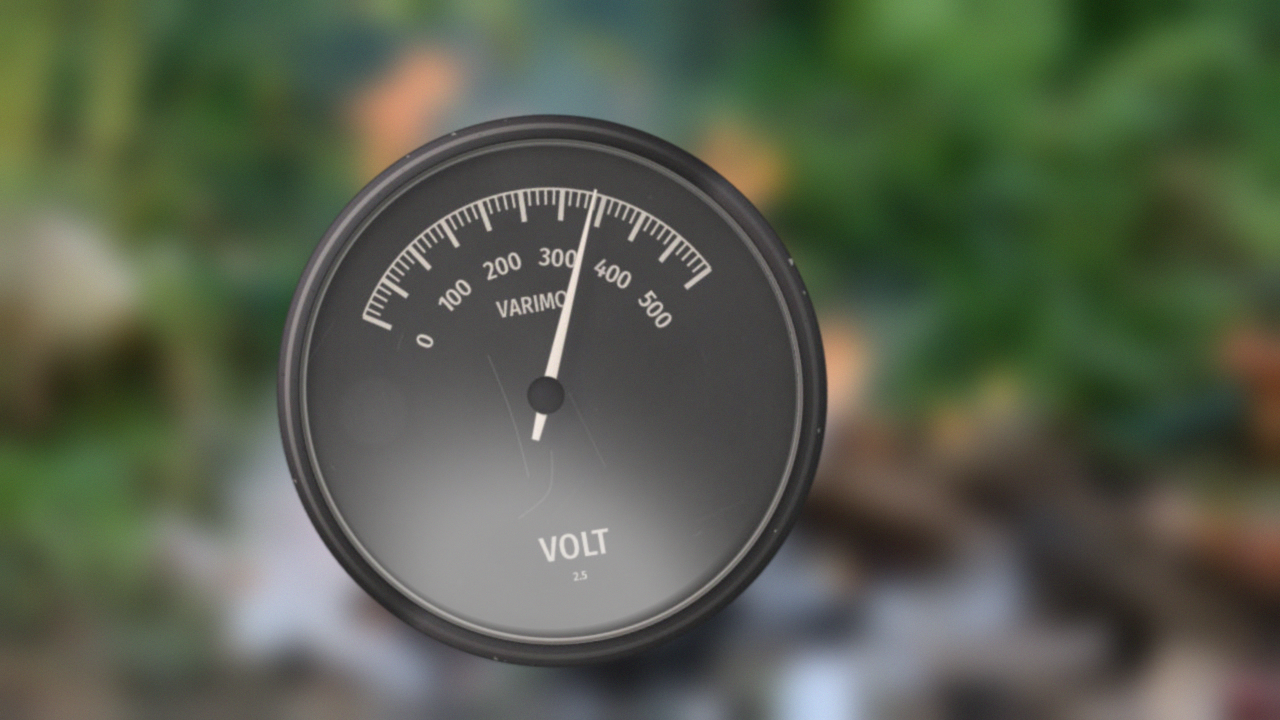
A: 340 V
